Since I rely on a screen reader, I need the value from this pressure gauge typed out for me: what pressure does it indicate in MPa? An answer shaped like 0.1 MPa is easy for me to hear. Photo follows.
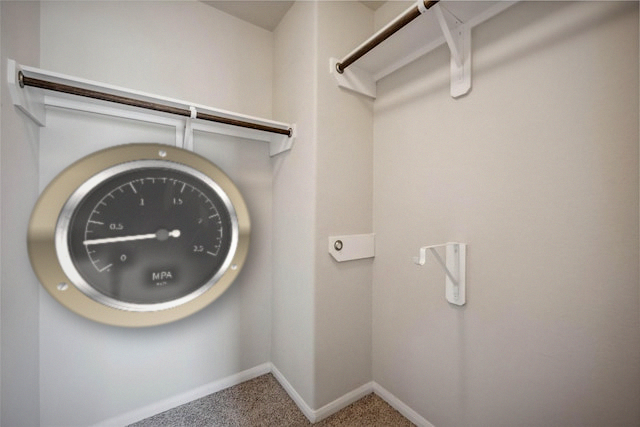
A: 0.3 MPa
